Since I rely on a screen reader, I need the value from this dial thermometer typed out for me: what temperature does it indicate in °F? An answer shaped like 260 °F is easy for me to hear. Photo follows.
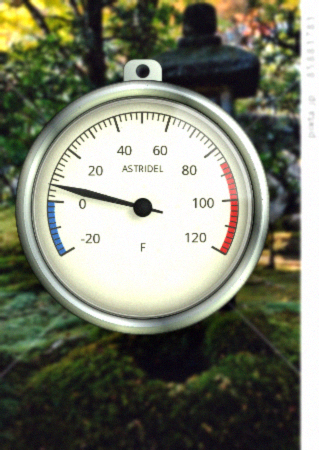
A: 6 °F
